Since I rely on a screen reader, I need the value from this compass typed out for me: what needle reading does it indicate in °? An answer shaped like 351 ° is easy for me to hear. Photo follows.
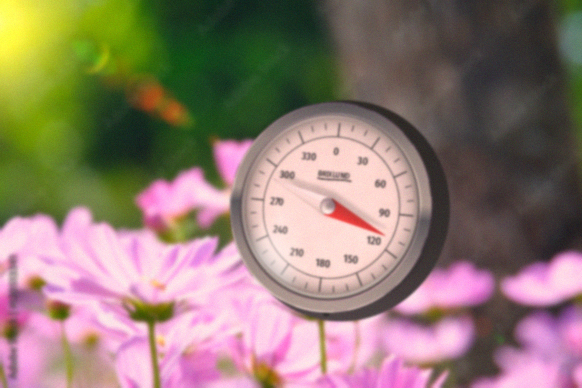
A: 110 °
